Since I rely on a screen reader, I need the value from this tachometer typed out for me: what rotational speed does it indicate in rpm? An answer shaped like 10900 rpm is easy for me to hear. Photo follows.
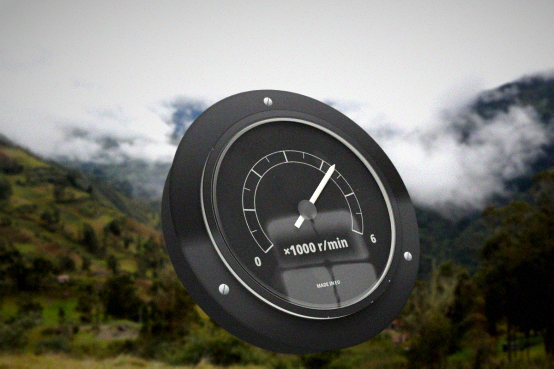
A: 4250 rpm
